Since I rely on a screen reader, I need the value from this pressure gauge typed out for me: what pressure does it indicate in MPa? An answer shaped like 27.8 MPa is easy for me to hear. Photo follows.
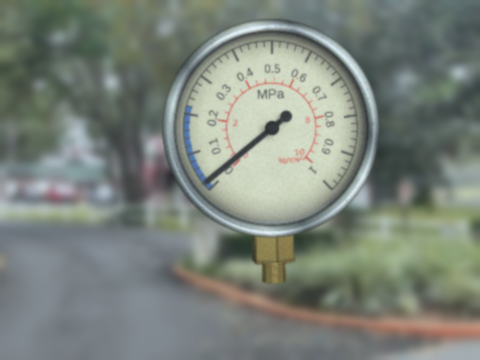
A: 0.02 MPa
